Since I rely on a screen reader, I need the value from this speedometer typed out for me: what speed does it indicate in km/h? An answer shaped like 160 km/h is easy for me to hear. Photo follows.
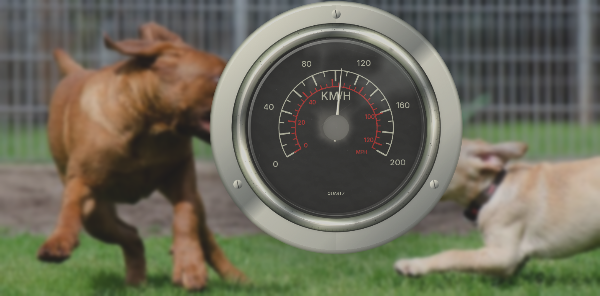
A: 105 km/h
